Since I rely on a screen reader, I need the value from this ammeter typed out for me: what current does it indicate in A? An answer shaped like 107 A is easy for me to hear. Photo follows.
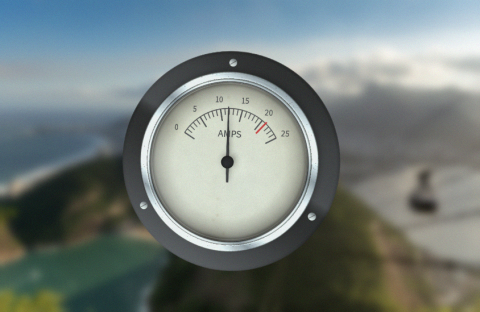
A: 12 A
